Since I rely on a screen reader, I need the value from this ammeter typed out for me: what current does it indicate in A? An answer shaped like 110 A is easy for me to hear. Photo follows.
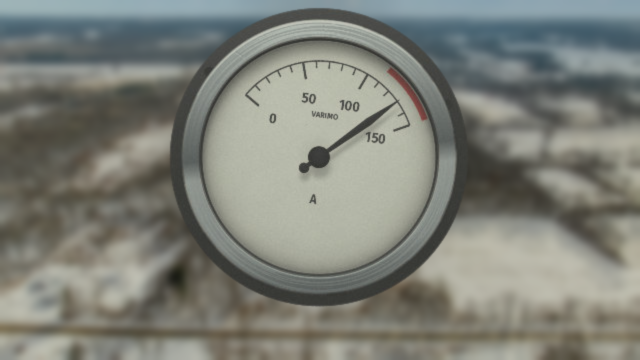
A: 130 A
